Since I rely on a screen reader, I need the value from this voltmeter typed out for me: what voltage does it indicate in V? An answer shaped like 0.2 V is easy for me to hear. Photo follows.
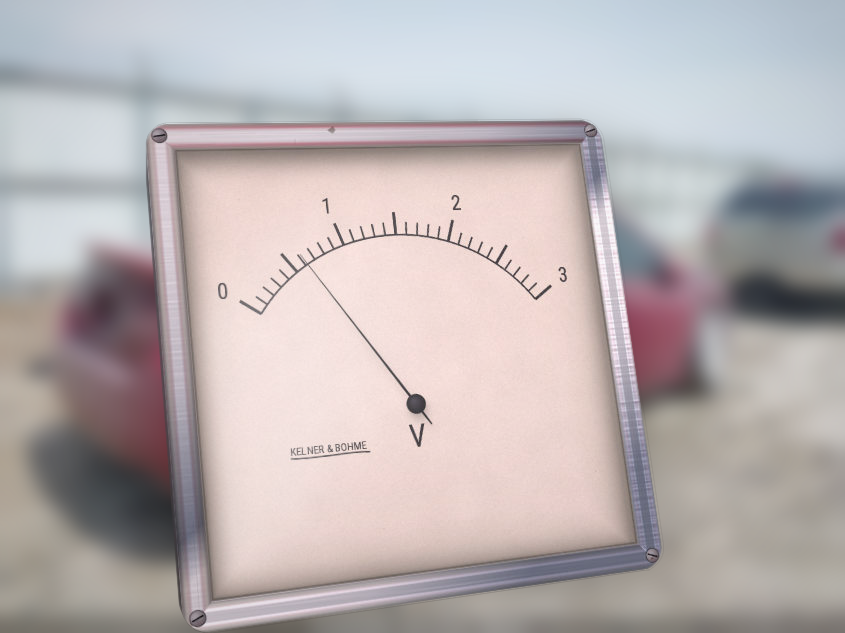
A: 0.6 V
